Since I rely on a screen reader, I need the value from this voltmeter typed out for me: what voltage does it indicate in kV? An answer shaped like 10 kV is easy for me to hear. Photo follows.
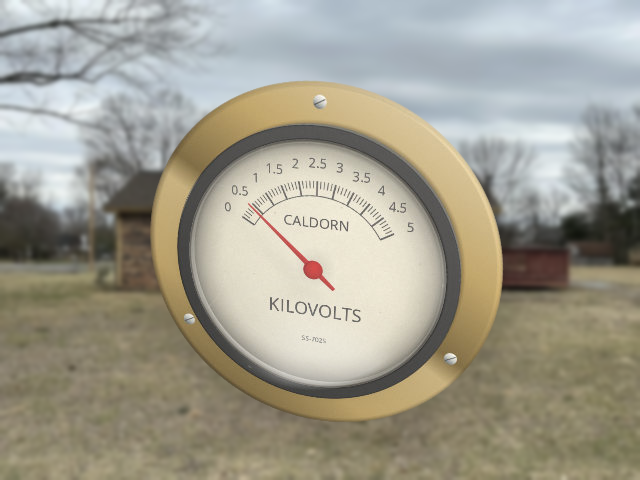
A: 0.5 kV
